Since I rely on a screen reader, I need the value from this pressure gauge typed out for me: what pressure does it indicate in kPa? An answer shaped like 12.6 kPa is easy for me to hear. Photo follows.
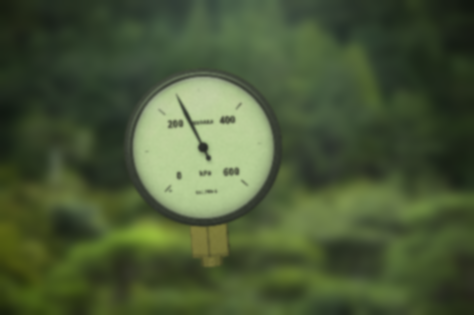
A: 250 kPa
